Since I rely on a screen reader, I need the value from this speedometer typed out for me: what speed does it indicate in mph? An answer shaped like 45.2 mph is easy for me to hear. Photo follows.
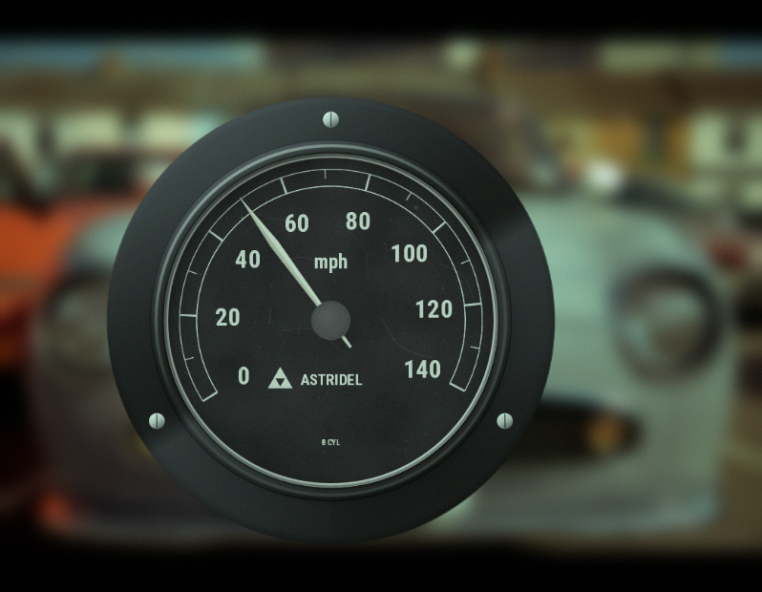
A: 50 mph
